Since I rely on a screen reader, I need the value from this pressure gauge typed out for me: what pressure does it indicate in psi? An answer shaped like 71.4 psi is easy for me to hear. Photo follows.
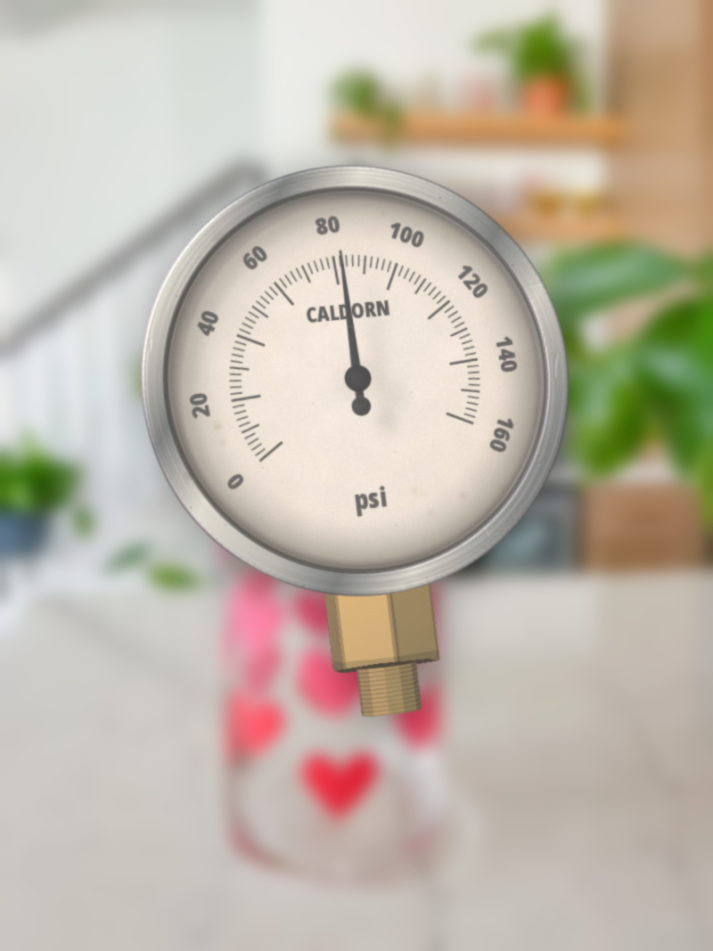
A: 82 psi
